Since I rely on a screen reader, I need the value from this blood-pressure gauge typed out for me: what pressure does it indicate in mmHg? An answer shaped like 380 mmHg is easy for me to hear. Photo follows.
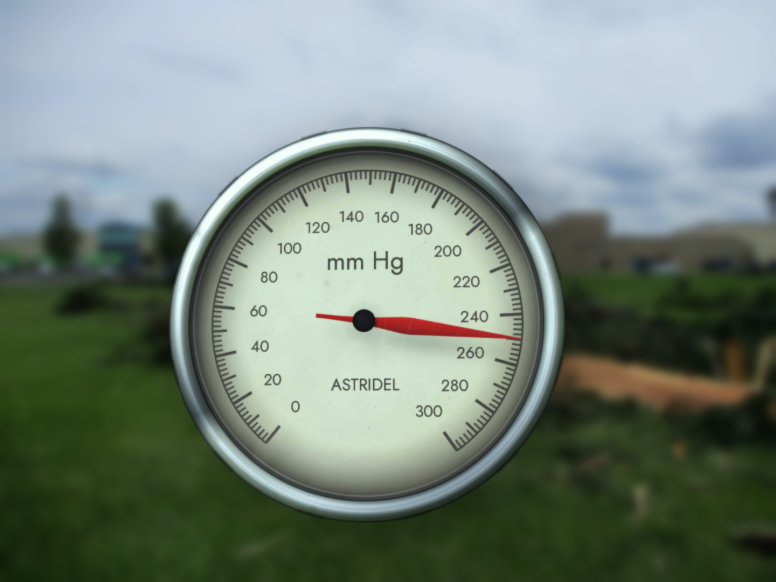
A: 250 mmHg
